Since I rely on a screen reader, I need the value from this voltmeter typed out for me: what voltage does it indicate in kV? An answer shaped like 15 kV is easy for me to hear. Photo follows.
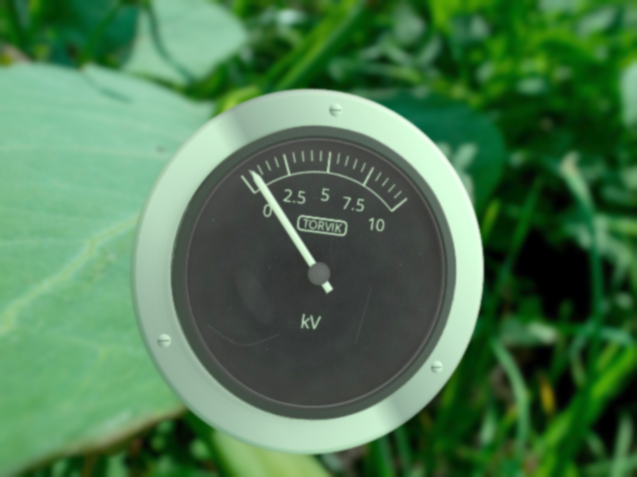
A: 0.5 kV
